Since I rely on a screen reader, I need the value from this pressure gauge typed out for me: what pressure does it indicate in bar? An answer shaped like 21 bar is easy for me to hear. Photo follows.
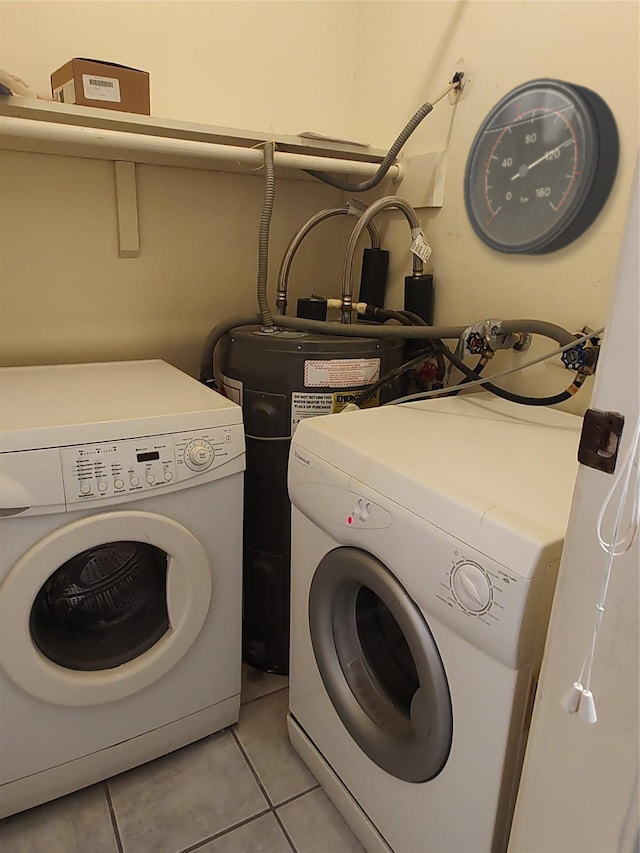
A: 120 bar
